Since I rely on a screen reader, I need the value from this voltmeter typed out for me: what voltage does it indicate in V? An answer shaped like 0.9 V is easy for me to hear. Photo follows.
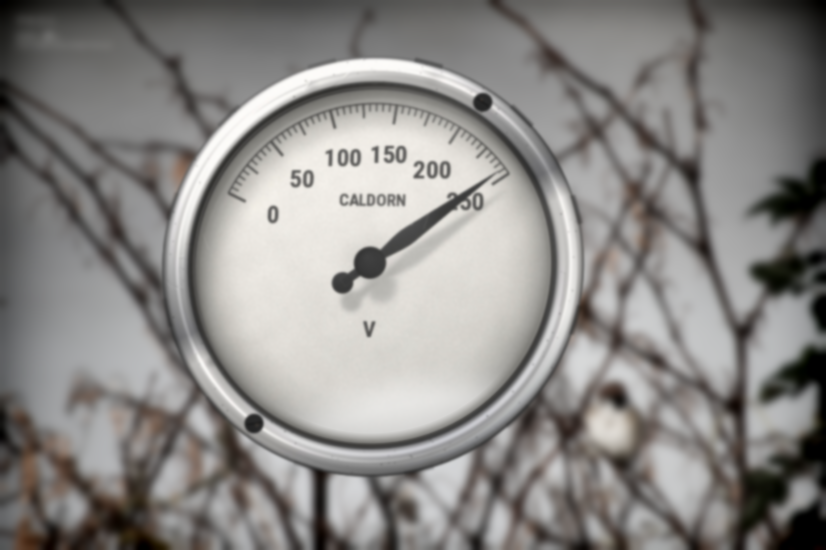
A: 245 V
